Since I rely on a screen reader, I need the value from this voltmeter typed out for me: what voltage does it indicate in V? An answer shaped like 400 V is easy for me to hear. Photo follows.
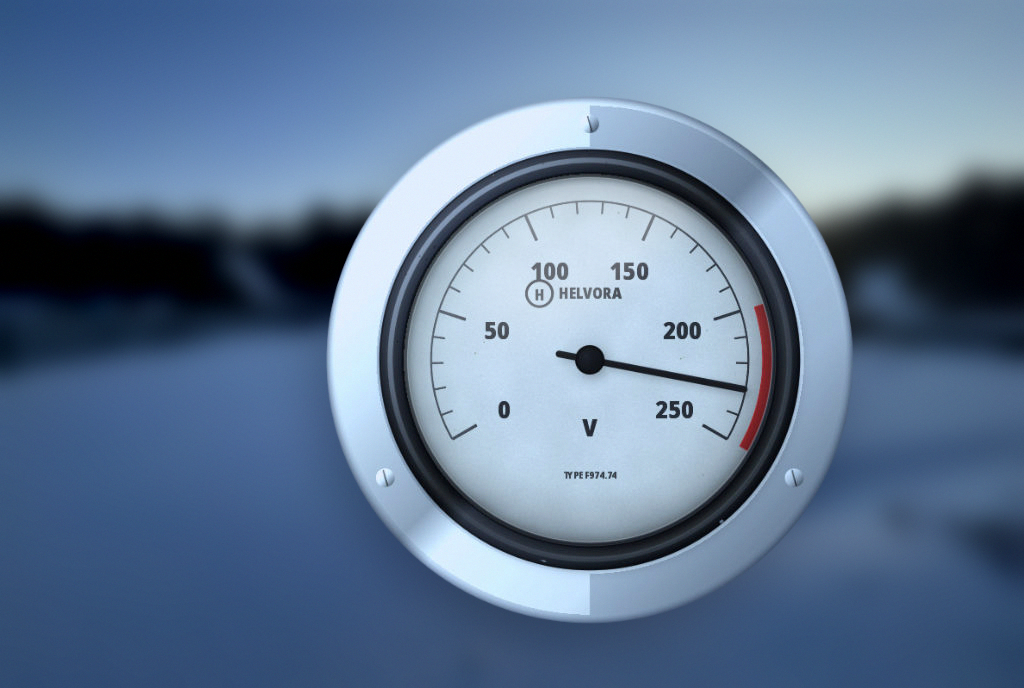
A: 230 V
